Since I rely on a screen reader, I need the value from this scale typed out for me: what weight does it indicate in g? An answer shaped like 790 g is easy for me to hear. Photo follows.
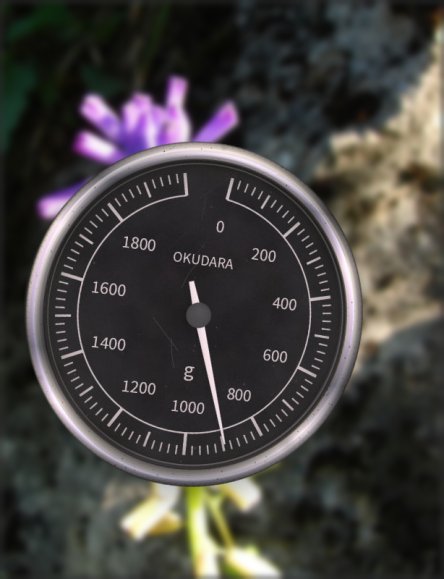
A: 900 g
